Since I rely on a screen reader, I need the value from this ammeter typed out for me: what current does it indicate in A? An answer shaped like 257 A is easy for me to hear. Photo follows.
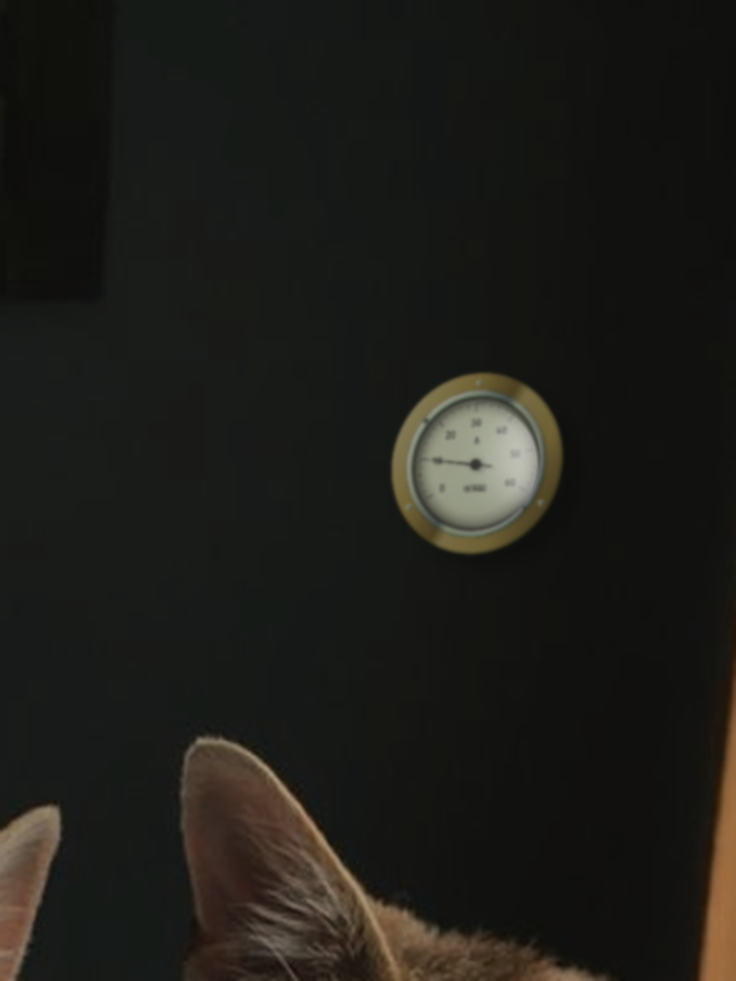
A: 10 A
